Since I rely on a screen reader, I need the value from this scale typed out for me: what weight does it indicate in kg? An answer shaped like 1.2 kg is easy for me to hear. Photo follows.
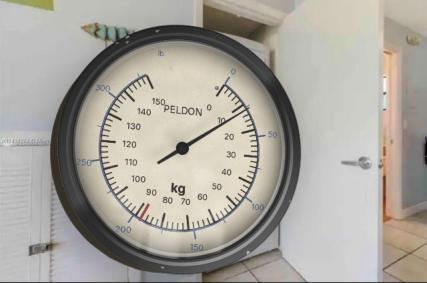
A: 12 kg
